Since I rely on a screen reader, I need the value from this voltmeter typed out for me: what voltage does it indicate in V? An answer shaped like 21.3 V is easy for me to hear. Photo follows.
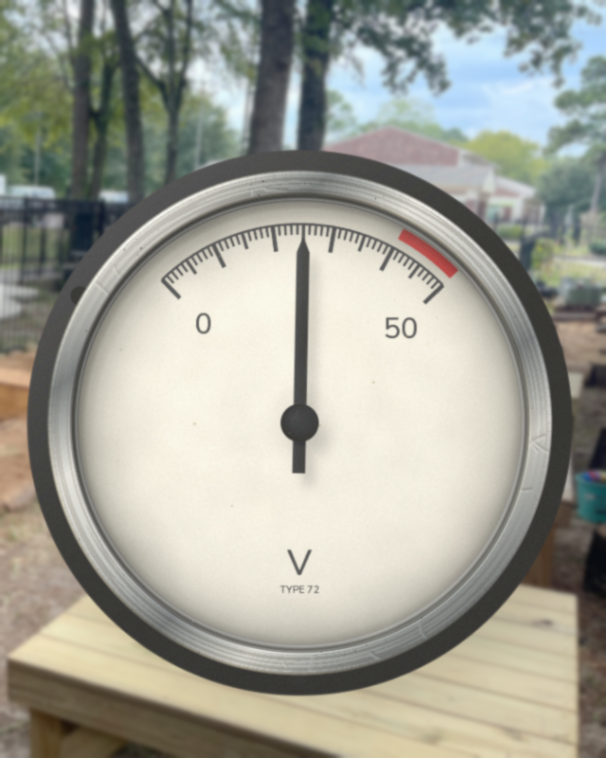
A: 25 V
